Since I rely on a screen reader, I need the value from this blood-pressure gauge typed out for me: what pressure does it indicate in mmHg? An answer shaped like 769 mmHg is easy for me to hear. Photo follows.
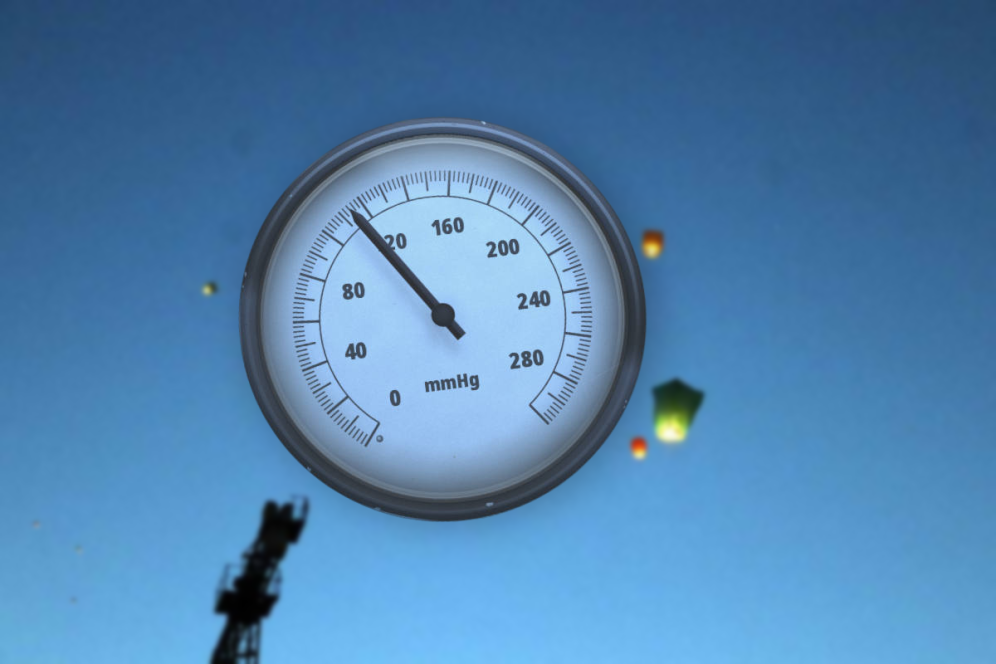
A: 114 mmHg
